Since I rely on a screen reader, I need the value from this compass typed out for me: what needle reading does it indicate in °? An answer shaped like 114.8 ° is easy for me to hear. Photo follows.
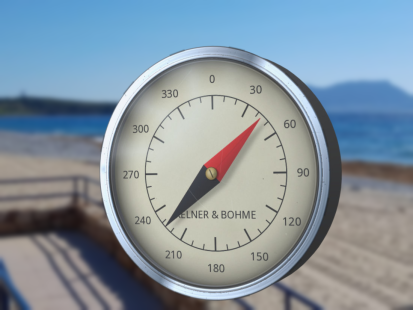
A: 45 °
